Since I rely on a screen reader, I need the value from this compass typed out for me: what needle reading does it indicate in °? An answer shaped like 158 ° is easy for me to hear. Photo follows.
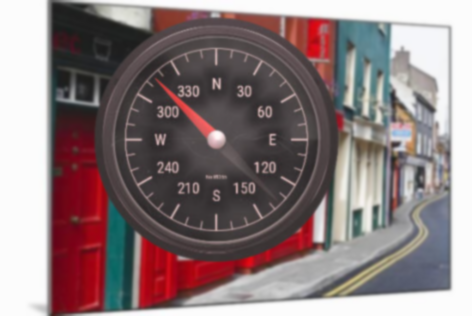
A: 315 °
